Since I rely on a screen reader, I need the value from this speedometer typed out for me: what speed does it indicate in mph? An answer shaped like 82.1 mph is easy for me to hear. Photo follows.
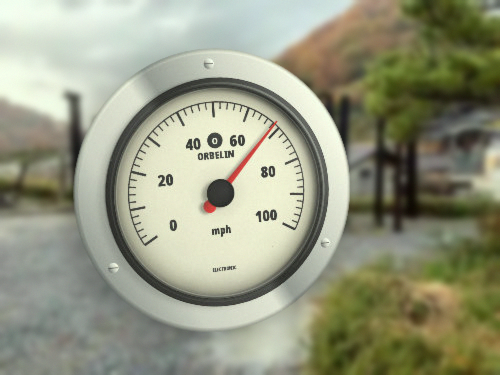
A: 68 mph
